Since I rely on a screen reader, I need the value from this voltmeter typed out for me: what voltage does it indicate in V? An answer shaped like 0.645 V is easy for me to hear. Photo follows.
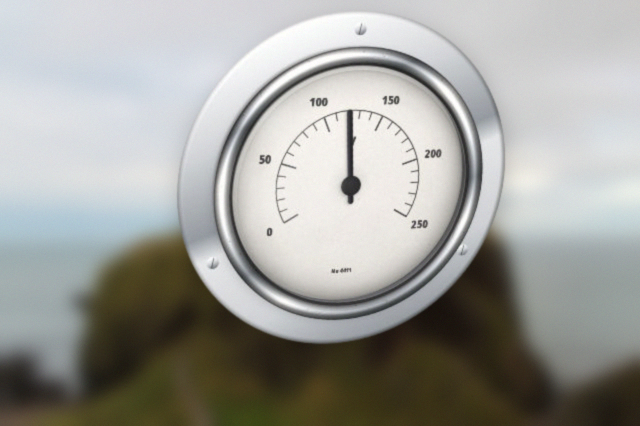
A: 120 V
